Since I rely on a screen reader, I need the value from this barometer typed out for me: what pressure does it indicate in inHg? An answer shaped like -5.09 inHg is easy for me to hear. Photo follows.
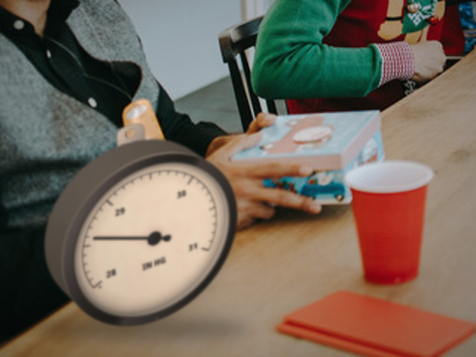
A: 28.6 inHg
